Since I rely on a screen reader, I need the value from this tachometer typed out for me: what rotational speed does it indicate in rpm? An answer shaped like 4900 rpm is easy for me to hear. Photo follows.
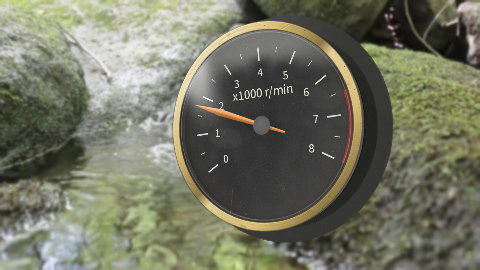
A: 1750 rpm
